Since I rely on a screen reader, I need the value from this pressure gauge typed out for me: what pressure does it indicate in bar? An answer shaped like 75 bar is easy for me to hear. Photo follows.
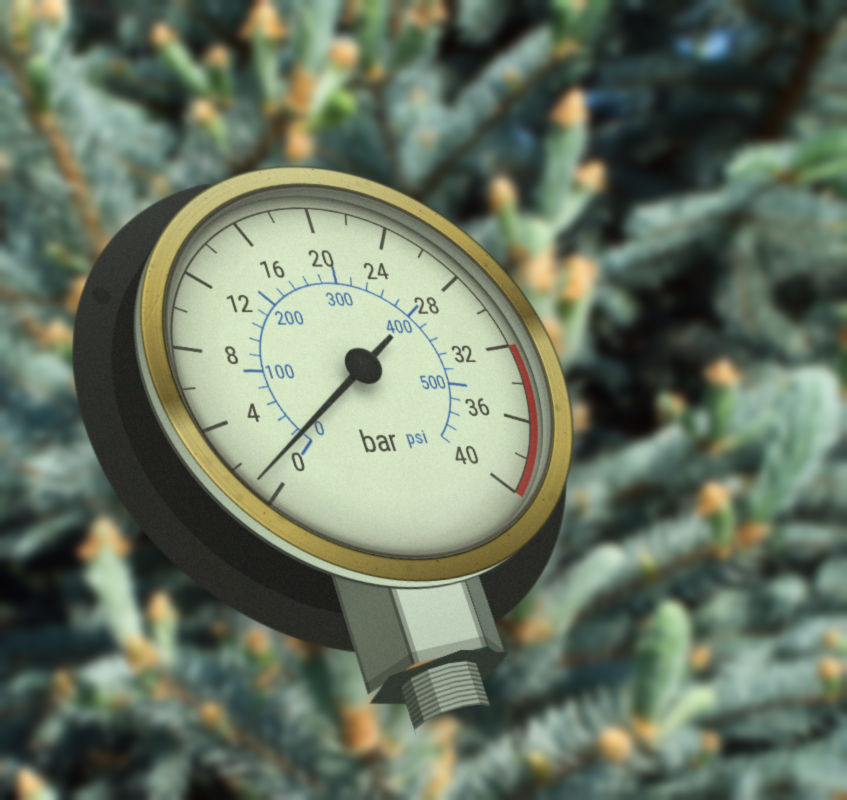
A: 1 bar
